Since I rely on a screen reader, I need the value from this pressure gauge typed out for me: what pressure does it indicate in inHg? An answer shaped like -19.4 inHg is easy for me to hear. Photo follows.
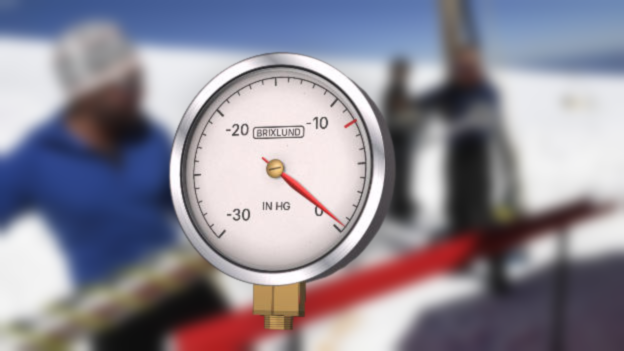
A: -0.5 inHg
